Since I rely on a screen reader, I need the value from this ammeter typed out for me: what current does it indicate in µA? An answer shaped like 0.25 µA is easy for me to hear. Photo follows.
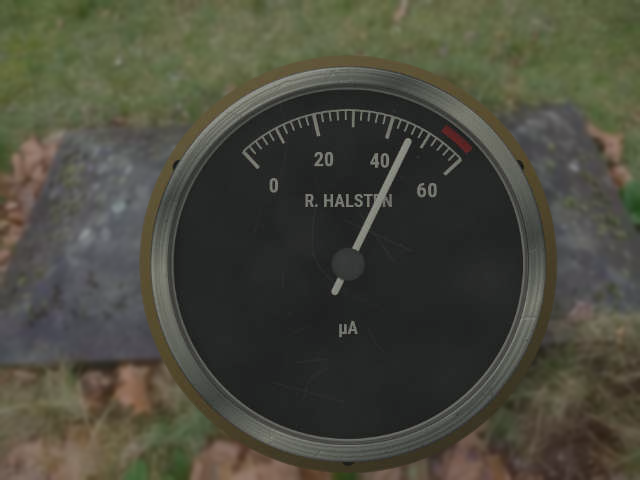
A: 46 µA
